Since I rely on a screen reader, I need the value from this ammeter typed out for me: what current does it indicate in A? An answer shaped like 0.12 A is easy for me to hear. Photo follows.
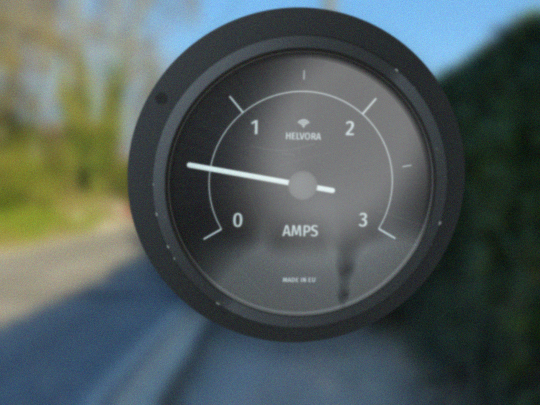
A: 0.5 A
